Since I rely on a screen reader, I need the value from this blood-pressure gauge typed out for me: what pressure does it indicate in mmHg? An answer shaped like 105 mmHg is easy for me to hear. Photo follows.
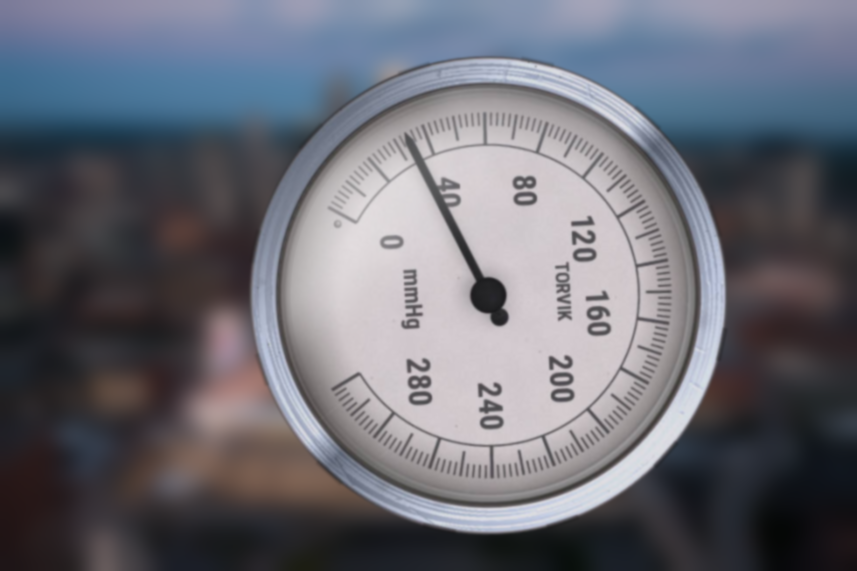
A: 34 mmHg
